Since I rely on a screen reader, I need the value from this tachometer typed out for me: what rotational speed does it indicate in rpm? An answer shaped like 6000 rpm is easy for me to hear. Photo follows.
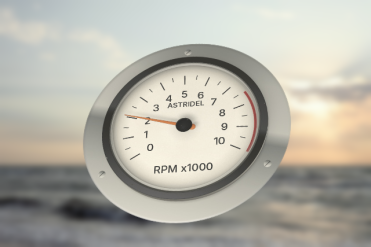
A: 2000 rpm
